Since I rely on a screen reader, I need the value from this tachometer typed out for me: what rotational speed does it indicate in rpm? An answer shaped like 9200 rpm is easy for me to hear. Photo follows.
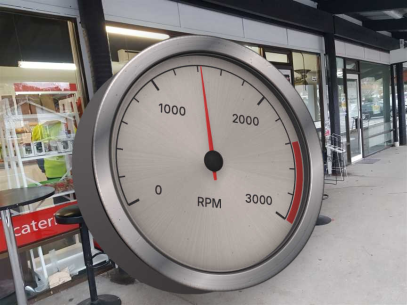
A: 1400 rpm
